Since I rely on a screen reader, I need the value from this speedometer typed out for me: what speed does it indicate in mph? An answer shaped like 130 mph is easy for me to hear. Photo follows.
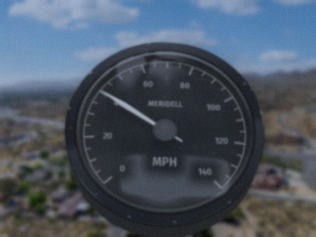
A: 40 mph
